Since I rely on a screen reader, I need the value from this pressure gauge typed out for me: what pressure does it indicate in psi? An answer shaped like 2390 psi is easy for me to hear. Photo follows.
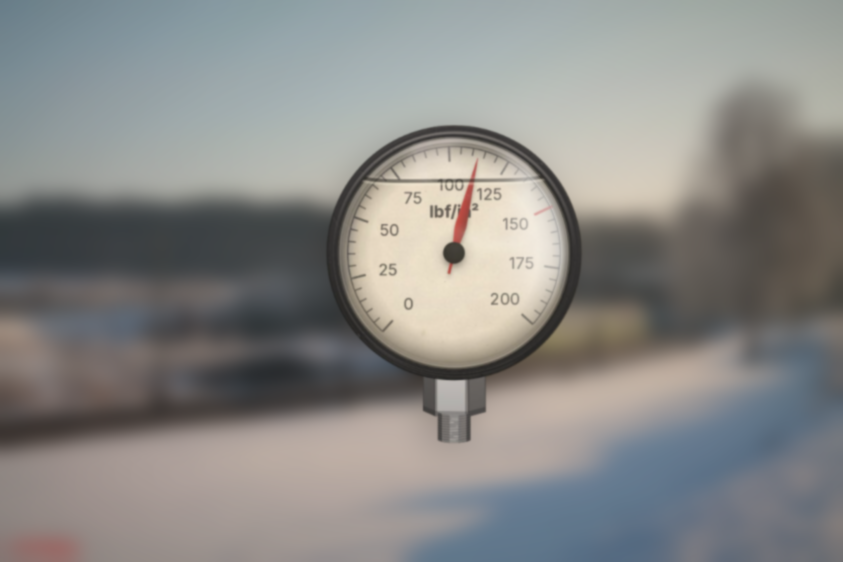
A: 112.5 psi
